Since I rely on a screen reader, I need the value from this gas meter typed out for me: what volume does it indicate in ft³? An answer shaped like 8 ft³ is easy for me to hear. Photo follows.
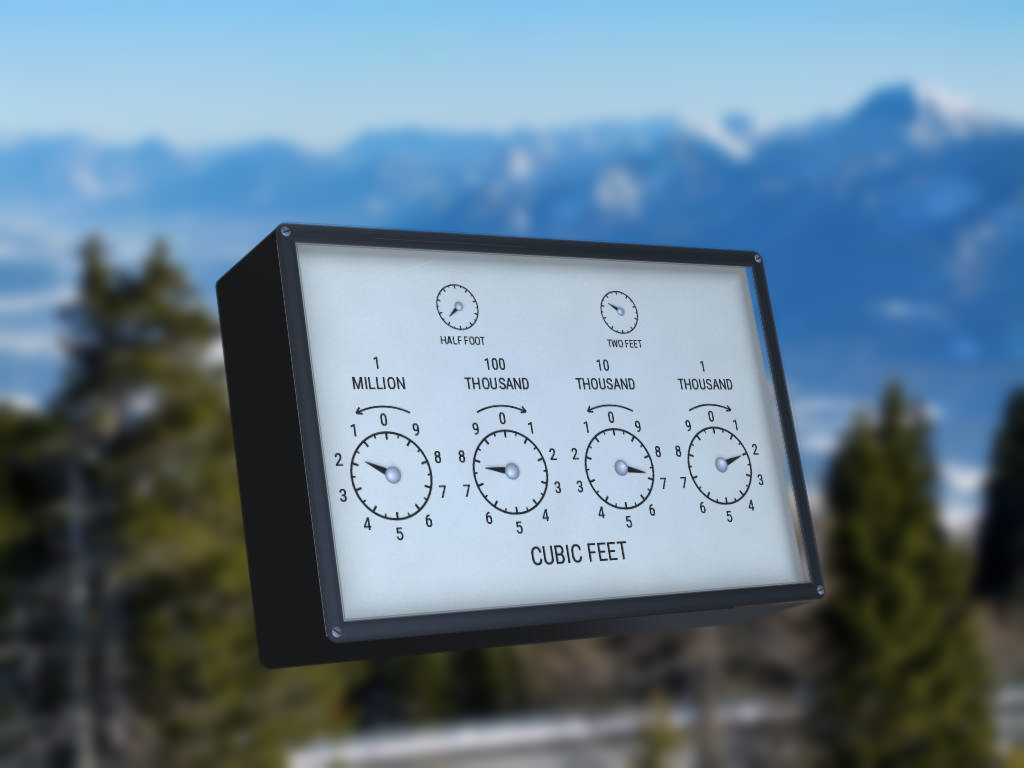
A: 177200 ft³
